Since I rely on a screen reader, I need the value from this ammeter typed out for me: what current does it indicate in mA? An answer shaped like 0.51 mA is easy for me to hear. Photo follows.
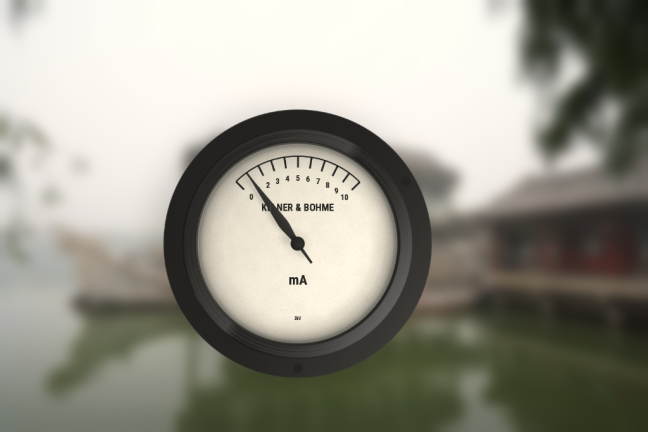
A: 1 mA
